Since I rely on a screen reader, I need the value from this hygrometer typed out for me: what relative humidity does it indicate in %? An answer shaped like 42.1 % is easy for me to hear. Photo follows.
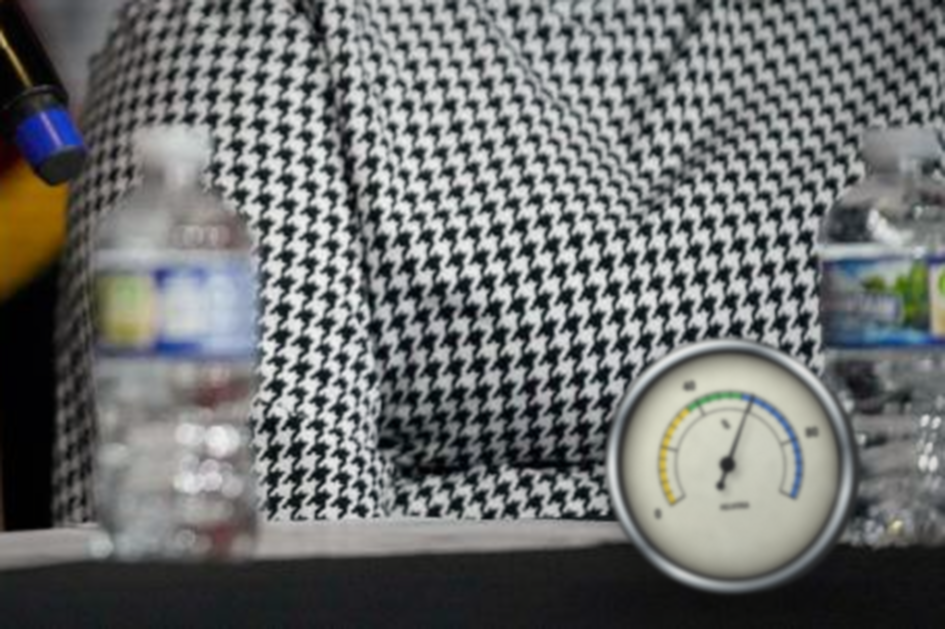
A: 60 %
